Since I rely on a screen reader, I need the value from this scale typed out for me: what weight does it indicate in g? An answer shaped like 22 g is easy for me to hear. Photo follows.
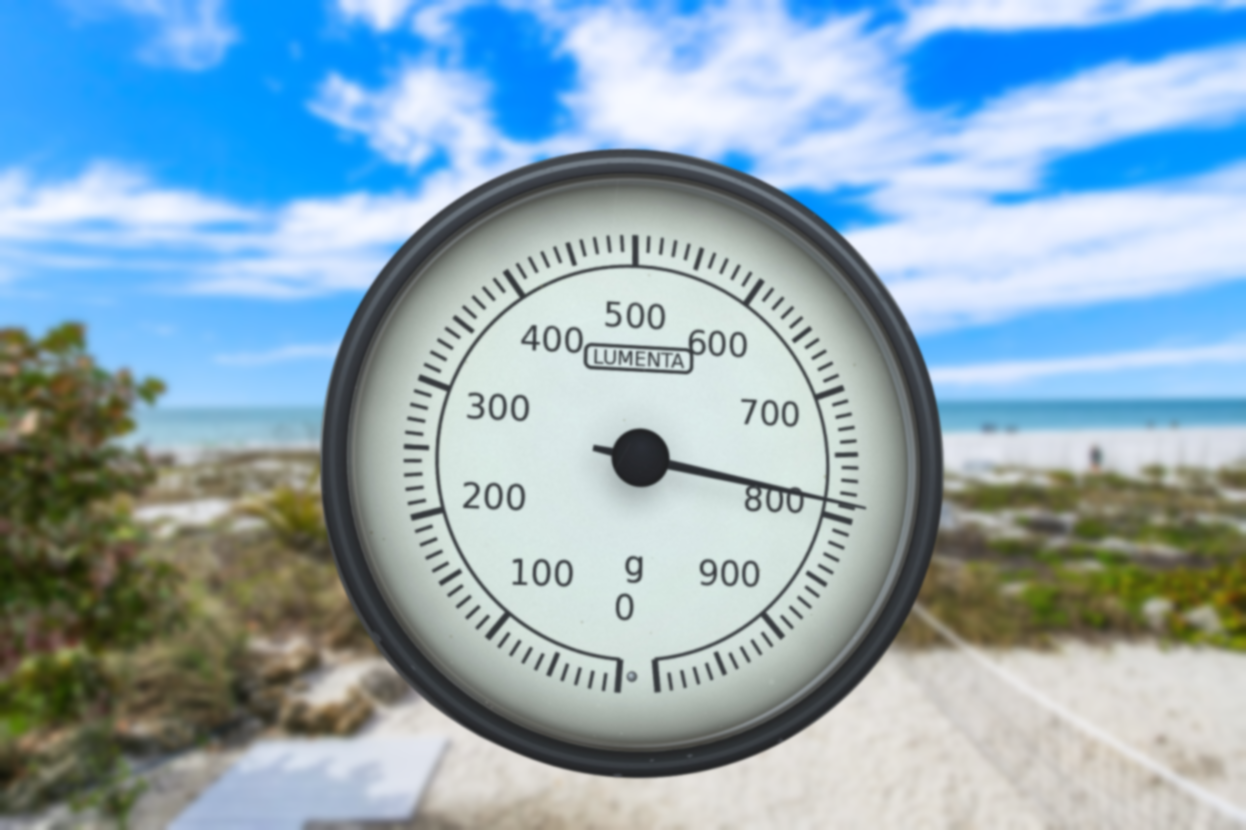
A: 790 g
